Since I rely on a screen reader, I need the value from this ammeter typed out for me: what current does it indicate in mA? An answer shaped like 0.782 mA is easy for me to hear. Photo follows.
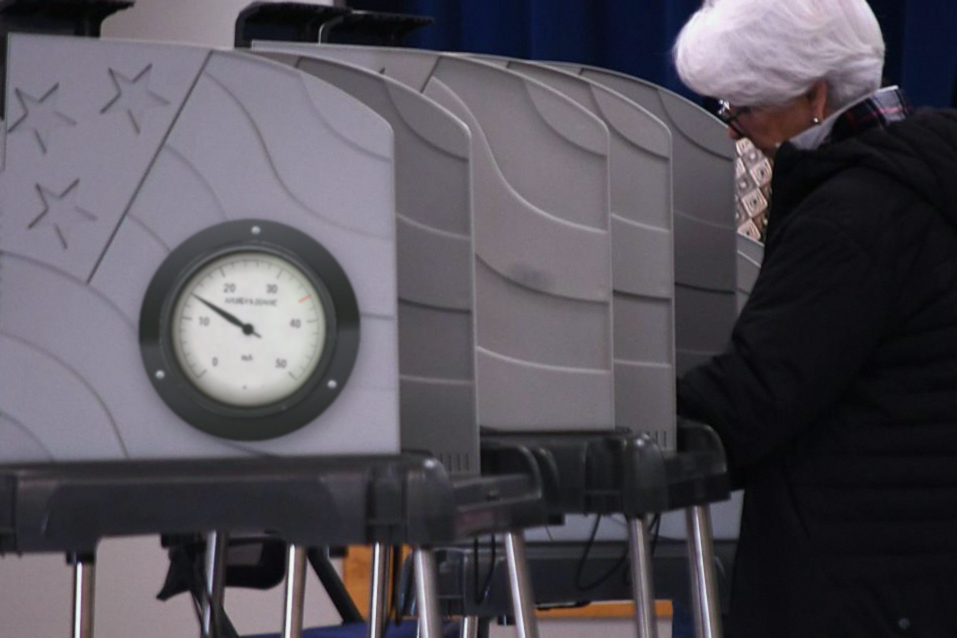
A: 14 mA
